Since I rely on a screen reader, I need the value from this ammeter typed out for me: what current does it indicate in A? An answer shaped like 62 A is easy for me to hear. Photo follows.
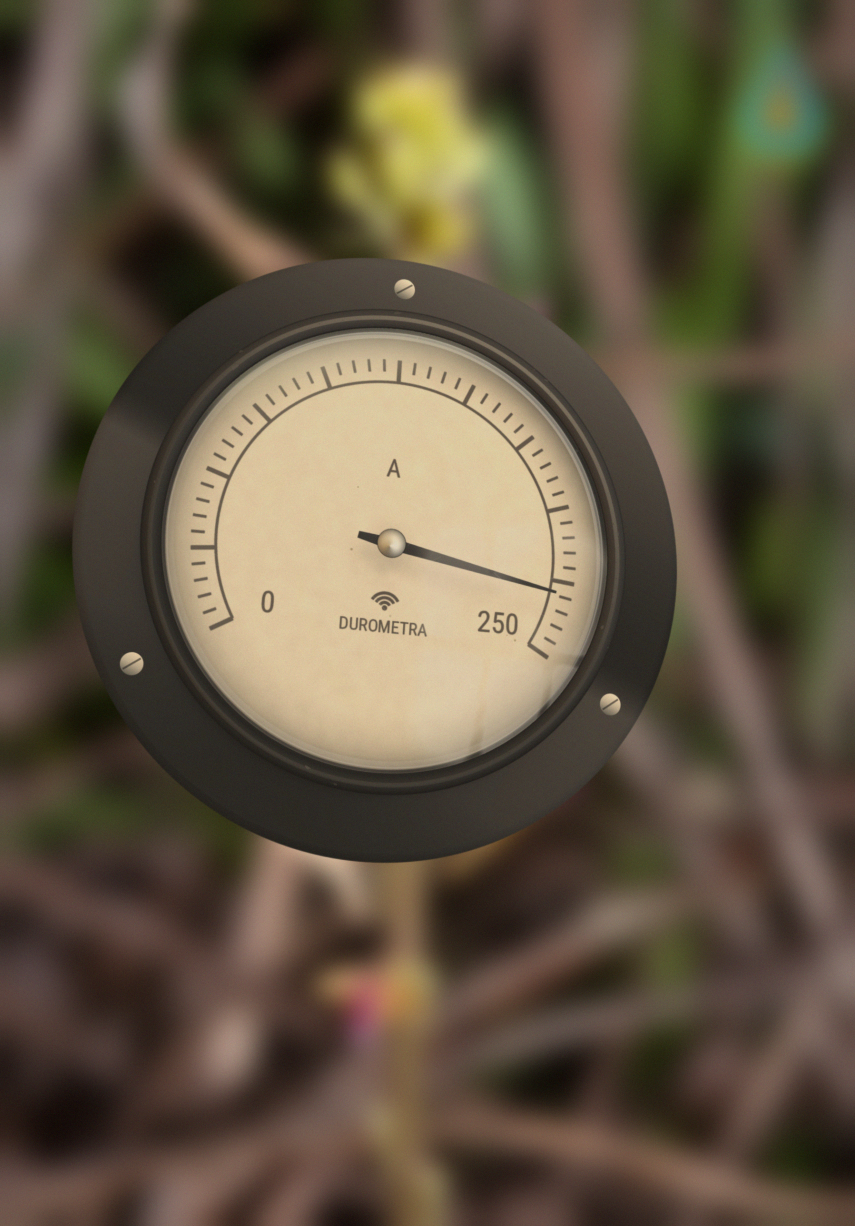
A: 230 A
